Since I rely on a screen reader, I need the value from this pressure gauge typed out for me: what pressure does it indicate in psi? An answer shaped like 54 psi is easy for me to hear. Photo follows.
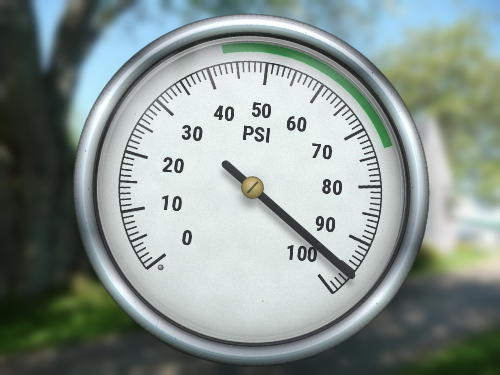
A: 96 psi
